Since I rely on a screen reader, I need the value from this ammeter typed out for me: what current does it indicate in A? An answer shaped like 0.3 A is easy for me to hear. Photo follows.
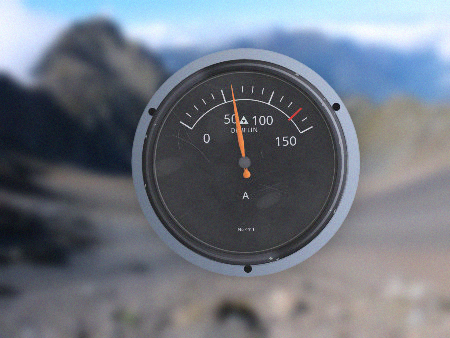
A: 60 A
